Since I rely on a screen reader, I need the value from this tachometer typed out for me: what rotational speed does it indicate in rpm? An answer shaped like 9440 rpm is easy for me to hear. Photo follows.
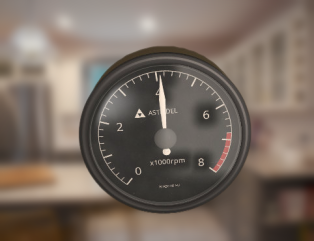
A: 4100 rpm
